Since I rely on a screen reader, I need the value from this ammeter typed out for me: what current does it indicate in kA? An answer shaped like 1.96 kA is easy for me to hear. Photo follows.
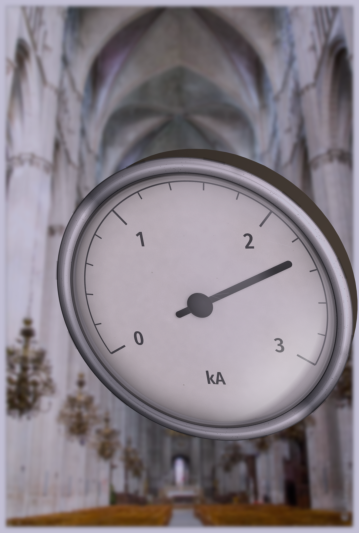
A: 2.3 kA
